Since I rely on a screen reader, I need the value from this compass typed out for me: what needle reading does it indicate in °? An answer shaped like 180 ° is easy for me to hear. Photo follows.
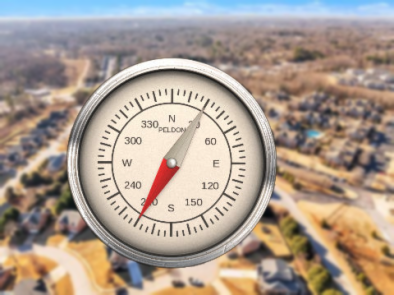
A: 210 °
